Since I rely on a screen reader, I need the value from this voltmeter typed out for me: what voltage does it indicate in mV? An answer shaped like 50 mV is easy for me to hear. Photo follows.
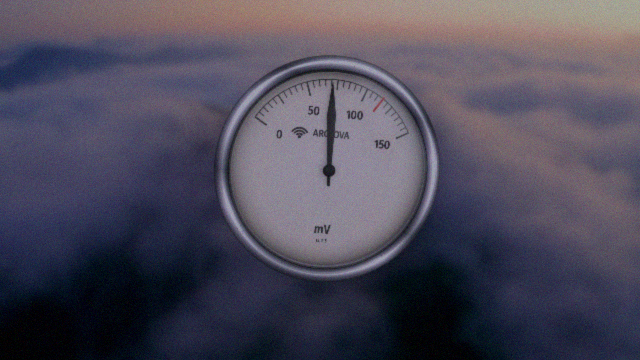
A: 70 mV
